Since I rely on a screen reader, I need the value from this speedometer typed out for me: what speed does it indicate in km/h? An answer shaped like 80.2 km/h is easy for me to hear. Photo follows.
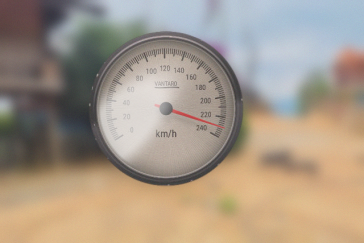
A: 230 km/h
